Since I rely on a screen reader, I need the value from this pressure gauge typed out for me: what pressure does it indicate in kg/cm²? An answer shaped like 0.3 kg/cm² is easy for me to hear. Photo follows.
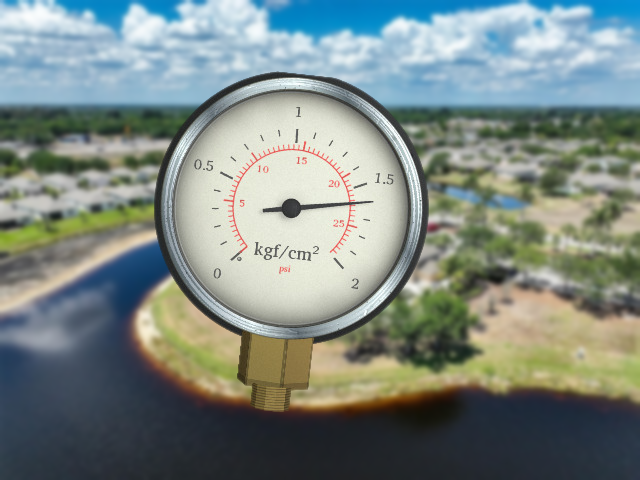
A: 1.6 kg/cm²
